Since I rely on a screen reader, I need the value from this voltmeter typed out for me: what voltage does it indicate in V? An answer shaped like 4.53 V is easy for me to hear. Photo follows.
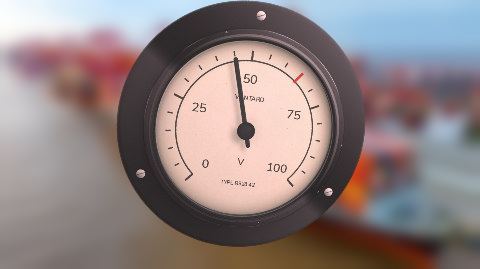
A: 45 V
